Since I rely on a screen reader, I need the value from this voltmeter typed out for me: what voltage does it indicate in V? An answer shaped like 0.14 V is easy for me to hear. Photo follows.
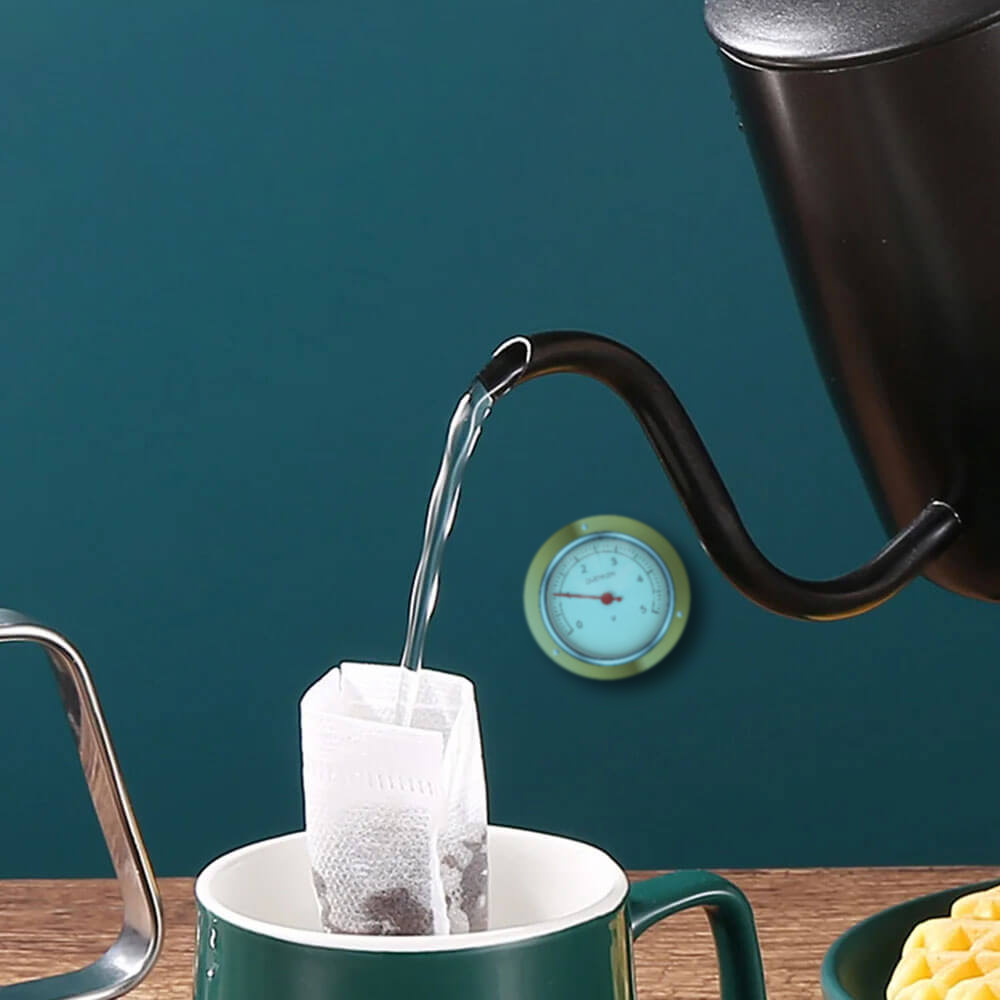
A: 1 V
